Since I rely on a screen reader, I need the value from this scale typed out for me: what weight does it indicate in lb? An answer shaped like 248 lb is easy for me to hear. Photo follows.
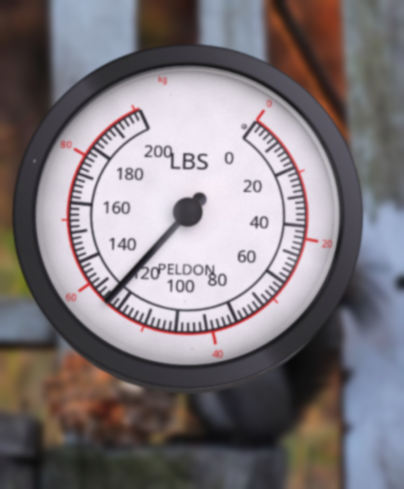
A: 124 lb
